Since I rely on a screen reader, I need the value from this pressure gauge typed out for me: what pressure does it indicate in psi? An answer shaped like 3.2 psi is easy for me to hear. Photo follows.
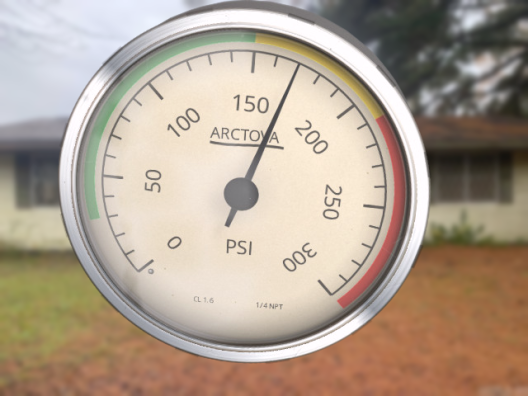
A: 170 psi
